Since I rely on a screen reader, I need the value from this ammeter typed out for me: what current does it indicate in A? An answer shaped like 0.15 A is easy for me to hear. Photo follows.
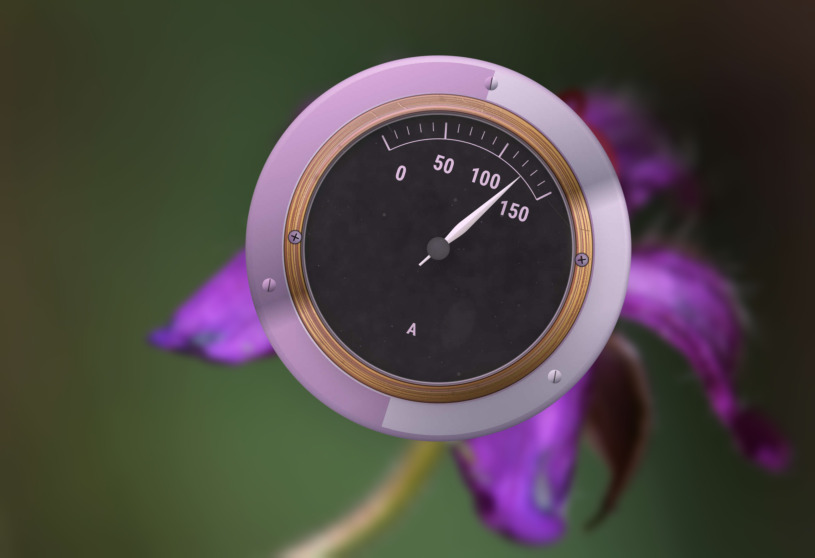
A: 125 A
